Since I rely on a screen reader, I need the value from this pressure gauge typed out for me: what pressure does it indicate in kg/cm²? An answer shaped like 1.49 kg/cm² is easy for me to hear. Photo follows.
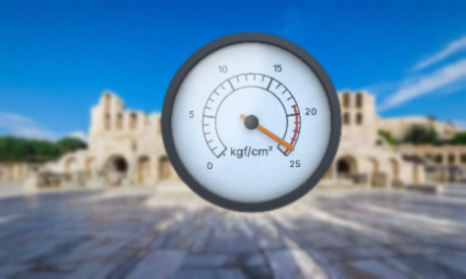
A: 24 kg/cm²
